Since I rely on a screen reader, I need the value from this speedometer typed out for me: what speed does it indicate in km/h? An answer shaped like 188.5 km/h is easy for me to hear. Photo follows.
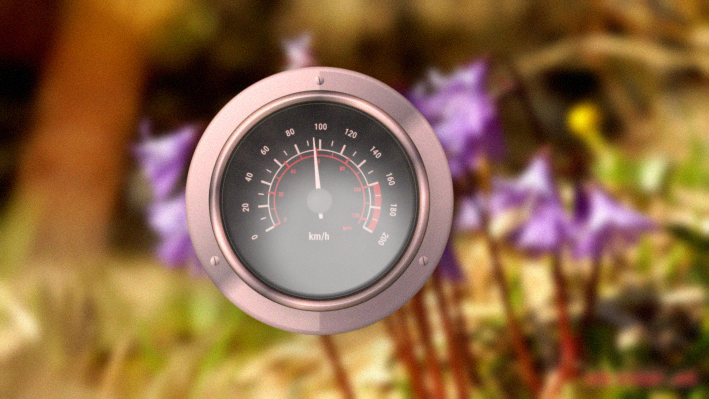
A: 95 km/h
